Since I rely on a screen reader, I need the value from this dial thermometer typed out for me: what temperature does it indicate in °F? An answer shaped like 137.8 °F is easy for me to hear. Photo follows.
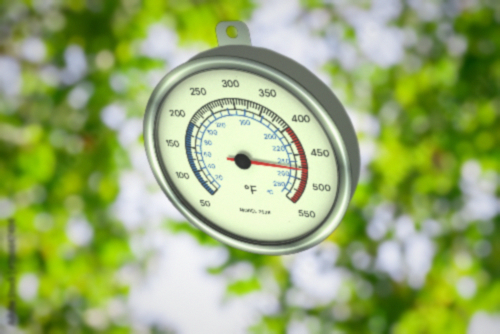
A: 475 °F
